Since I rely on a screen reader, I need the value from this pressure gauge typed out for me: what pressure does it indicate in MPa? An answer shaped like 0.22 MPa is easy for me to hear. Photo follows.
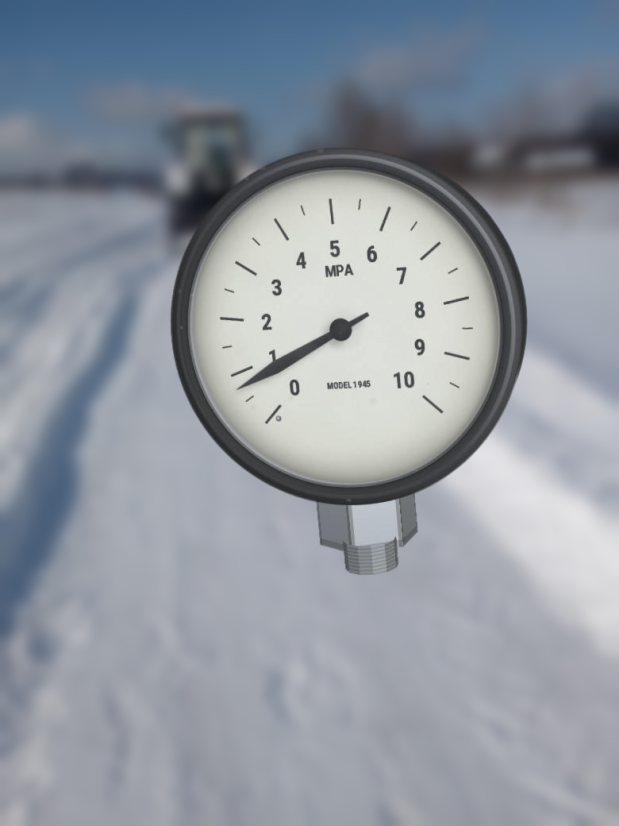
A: 0.75 MPa
